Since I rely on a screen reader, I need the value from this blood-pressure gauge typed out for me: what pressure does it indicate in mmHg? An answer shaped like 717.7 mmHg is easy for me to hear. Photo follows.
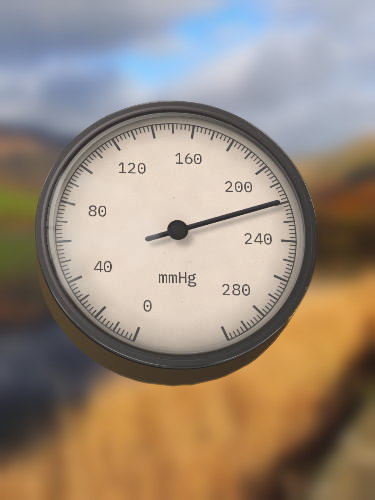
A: 220 mmHg
